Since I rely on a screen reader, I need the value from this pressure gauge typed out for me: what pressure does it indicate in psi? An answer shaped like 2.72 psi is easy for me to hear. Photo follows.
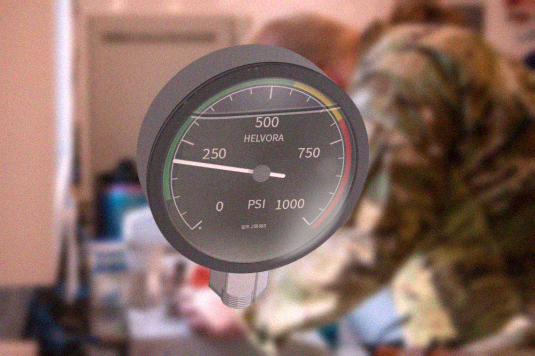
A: 200 psi
